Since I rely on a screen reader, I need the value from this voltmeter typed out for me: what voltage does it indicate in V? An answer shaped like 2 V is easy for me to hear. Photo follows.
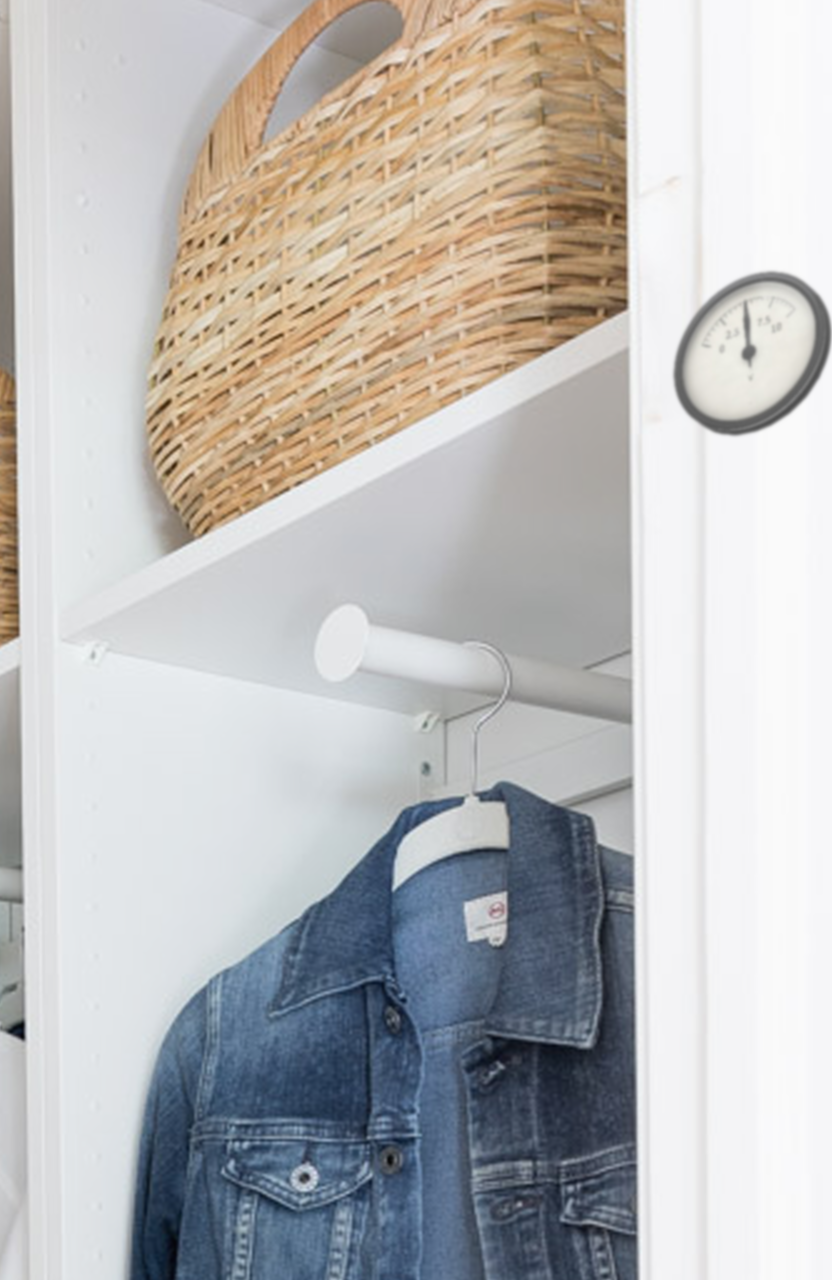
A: 5 V
